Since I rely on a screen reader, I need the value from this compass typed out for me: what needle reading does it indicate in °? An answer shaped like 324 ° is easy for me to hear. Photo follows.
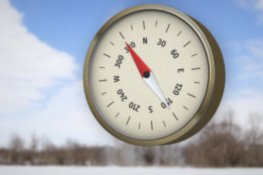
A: 330 °
